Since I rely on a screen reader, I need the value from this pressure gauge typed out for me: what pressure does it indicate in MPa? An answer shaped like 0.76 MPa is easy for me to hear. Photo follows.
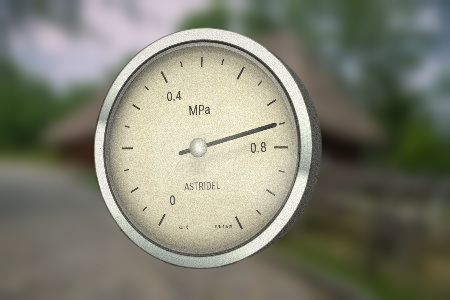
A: 0.75 MPa
